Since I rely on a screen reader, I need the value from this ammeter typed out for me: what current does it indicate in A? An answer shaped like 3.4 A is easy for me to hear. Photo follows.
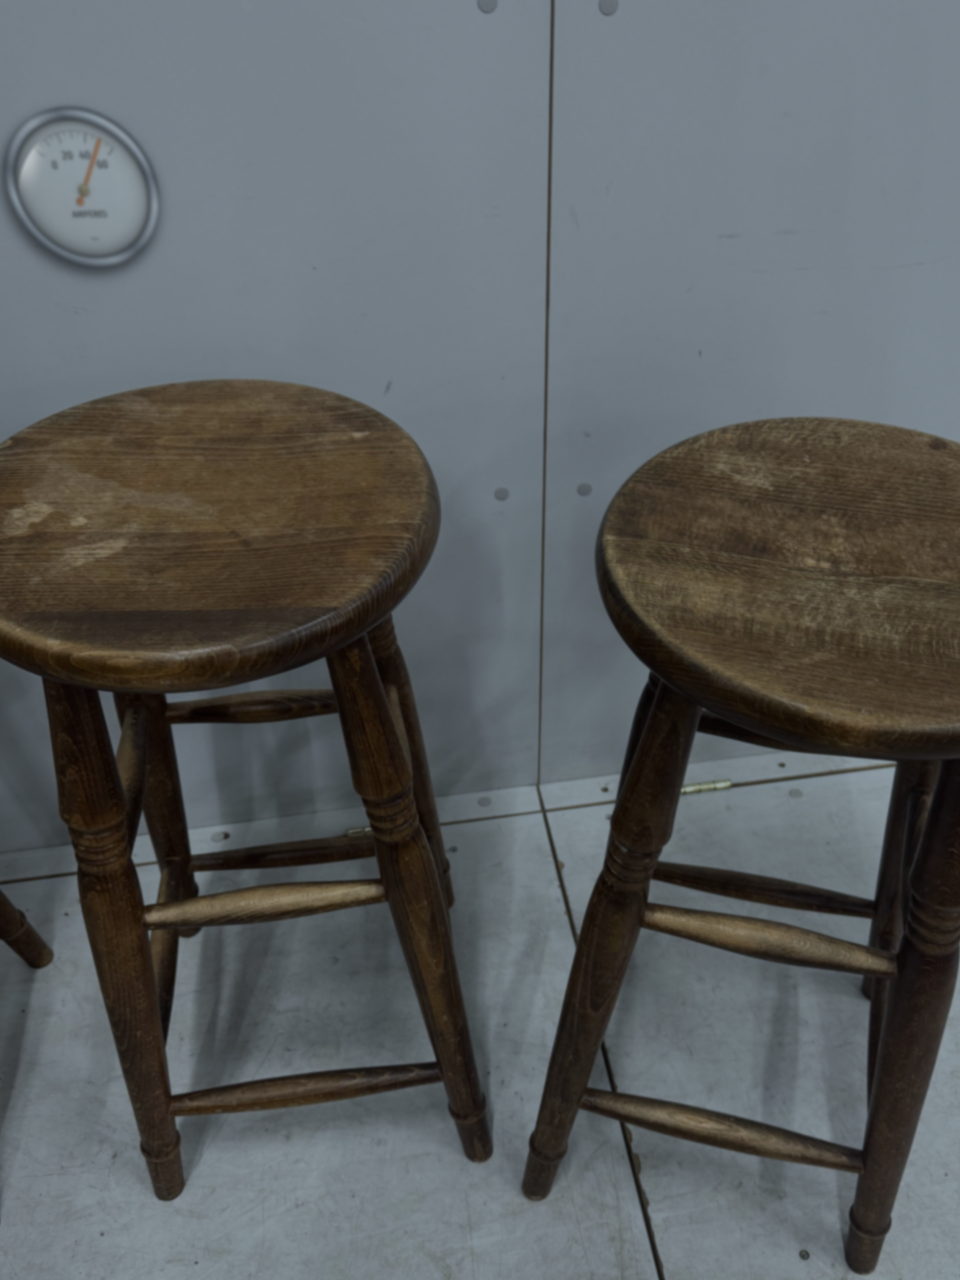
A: 50 A
